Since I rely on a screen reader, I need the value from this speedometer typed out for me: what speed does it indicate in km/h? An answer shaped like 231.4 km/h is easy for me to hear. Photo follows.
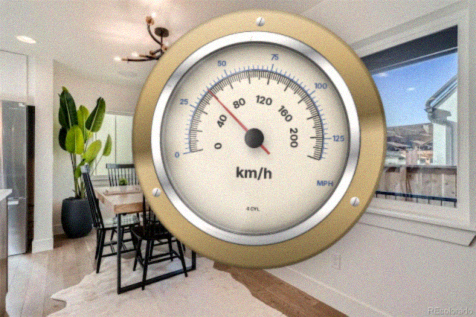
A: 60 km/h
